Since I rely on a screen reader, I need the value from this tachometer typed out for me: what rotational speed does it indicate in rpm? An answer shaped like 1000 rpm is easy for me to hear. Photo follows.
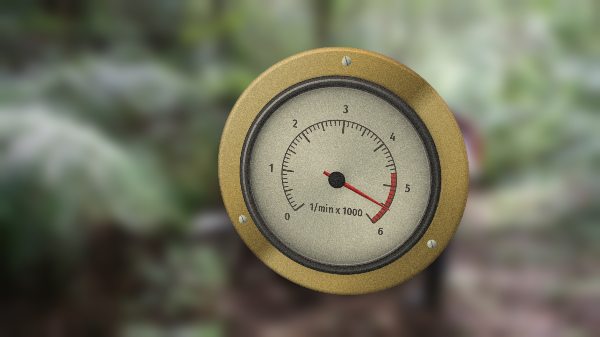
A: 5500 rpm
